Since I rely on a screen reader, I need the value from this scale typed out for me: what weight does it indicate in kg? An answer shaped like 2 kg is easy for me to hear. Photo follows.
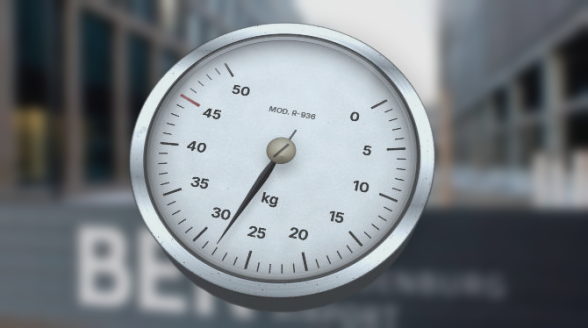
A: 28 kg
